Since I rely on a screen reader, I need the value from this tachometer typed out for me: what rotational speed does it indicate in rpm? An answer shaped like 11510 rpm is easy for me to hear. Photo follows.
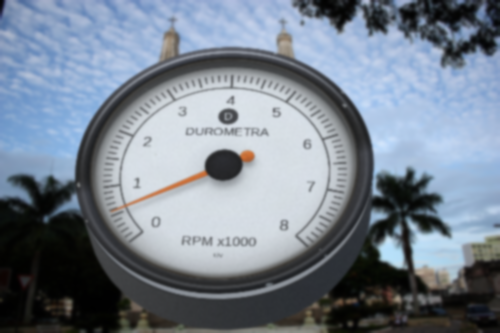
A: 500 rpm
